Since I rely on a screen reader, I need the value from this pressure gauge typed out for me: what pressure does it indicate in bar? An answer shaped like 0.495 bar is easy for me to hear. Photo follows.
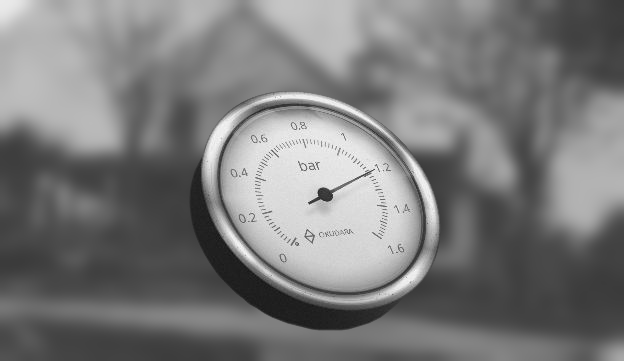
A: 1.2 bar
